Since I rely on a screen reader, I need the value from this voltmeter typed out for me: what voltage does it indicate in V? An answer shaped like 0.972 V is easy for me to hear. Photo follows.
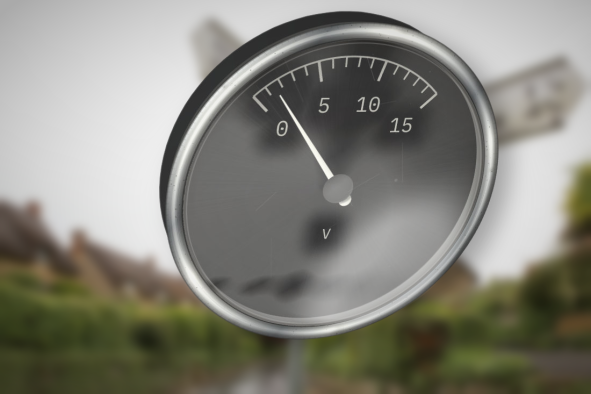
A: 1.5 V
